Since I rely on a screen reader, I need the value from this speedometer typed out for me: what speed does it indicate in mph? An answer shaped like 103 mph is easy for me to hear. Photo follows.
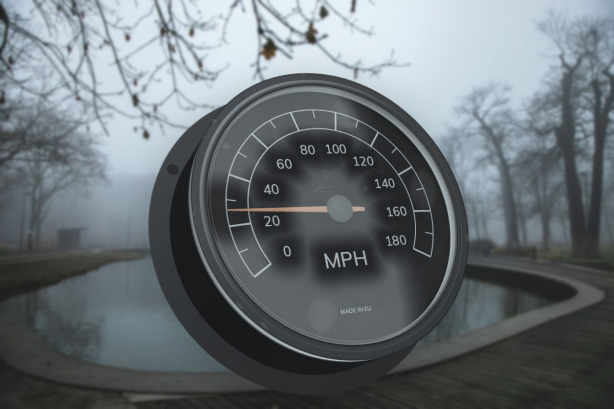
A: 25 mph
